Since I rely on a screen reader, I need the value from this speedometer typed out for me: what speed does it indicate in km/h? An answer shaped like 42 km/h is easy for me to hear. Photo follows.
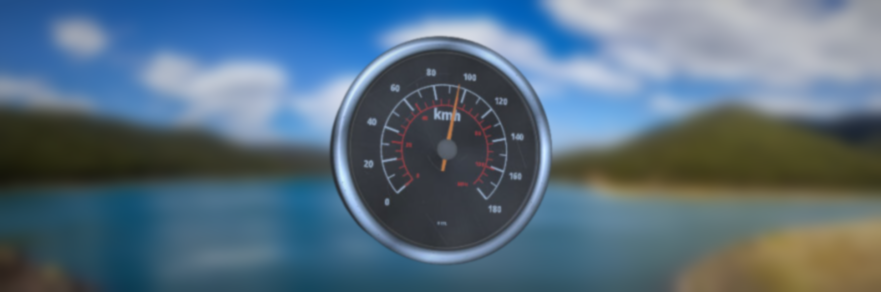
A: 95 km/h
